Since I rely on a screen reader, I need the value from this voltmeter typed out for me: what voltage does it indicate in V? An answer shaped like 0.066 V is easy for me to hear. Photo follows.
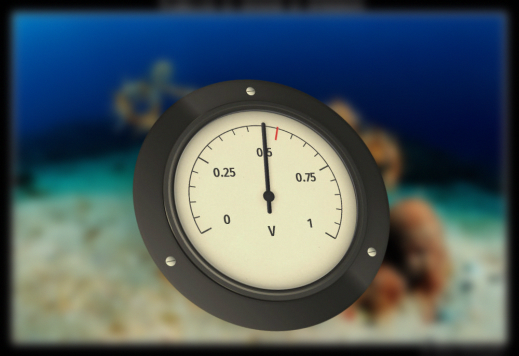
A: 0.5 V
